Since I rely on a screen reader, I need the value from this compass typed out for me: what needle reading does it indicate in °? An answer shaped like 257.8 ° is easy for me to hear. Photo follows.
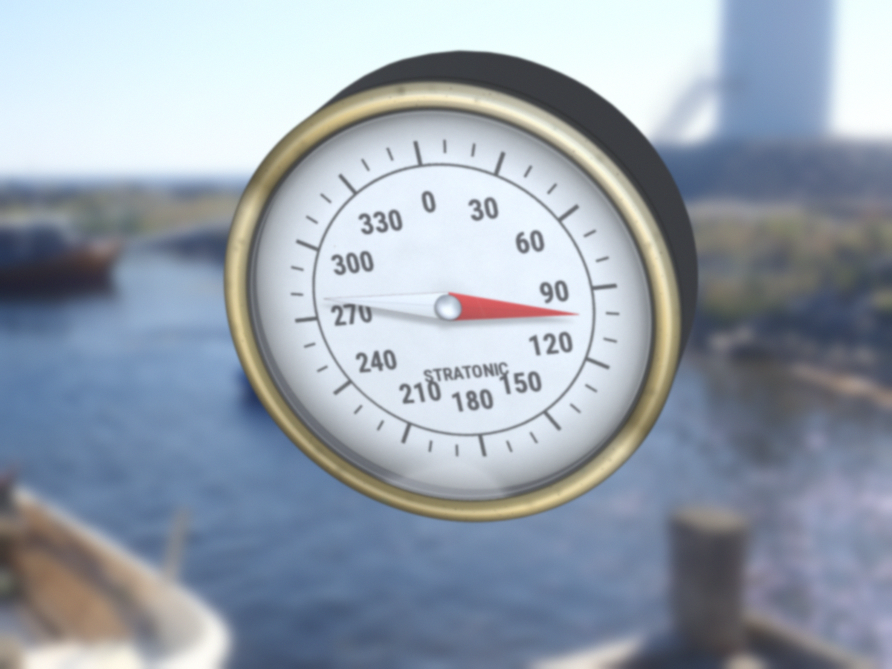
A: 100 °
